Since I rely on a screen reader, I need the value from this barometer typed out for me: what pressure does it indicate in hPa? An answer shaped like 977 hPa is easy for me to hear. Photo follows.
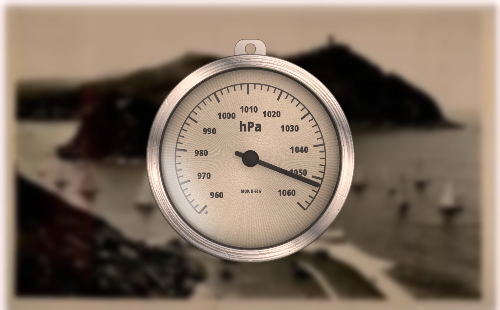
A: 1052 hPa
